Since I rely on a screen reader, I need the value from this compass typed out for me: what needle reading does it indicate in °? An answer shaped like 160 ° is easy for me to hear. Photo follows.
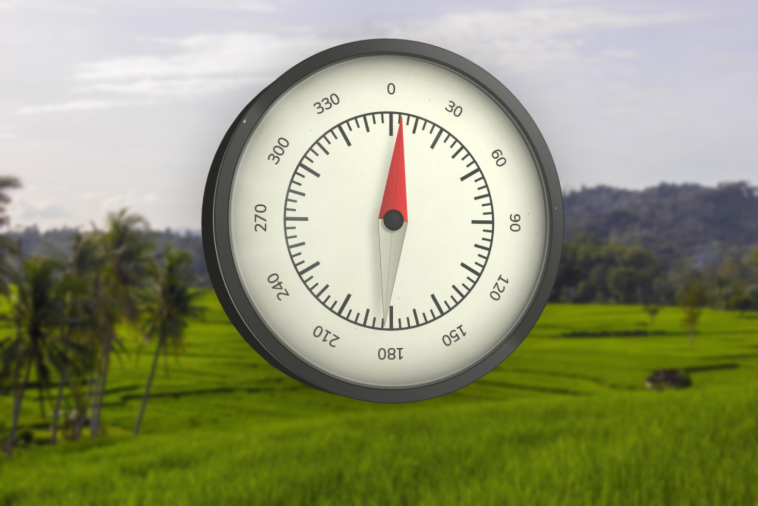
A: 5 °
